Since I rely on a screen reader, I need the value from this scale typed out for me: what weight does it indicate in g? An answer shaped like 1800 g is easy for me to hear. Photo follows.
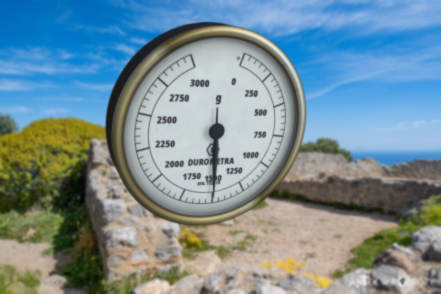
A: 1500 g
